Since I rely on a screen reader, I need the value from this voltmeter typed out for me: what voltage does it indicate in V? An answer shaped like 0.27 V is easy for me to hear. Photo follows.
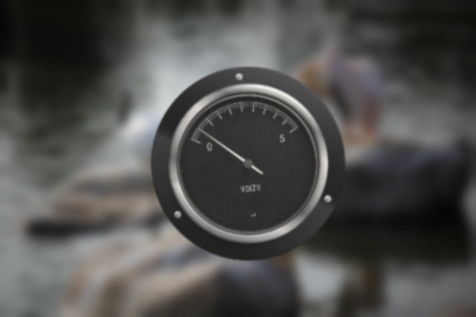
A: 0.5 V
